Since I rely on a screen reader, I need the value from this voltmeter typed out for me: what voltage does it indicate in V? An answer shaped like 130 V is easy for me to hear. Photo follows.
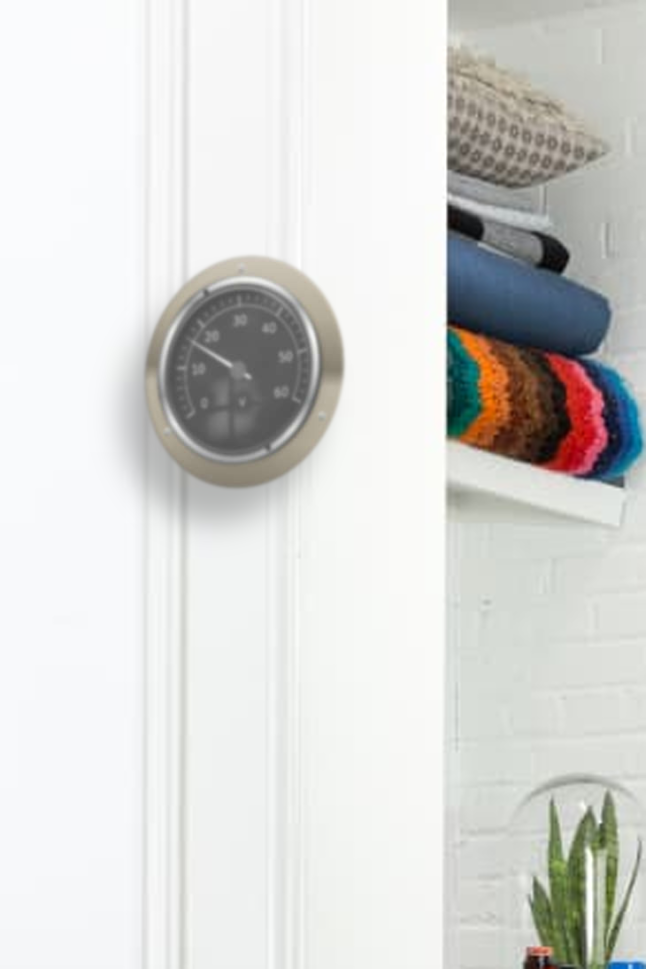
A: 16 V
